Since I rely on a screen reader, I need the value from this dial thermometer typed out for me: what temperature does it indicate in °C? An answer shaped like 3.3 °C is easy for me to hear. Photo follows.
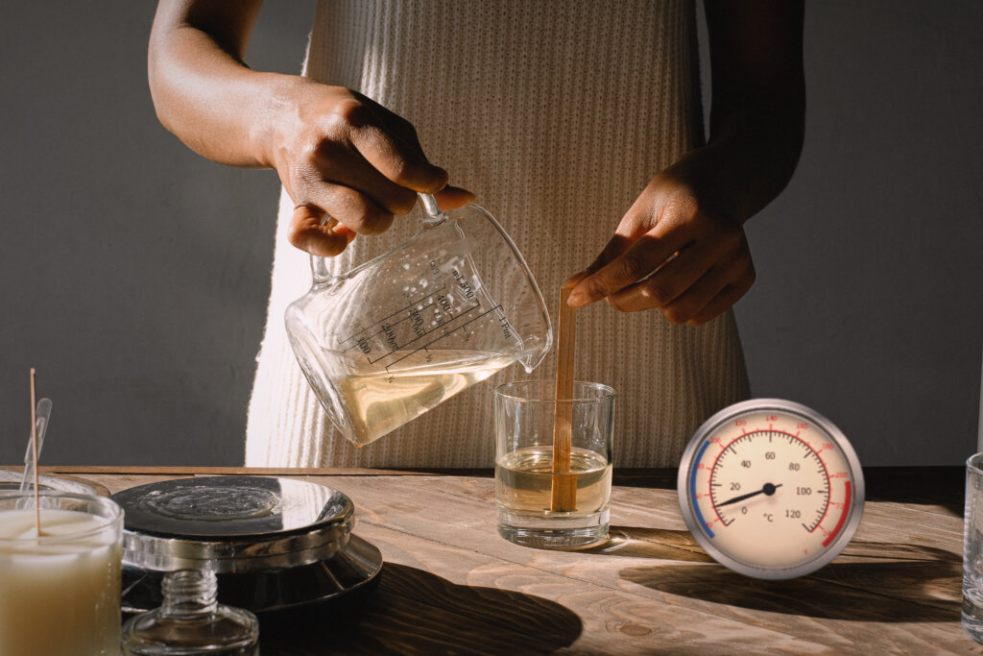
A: 10 °C
